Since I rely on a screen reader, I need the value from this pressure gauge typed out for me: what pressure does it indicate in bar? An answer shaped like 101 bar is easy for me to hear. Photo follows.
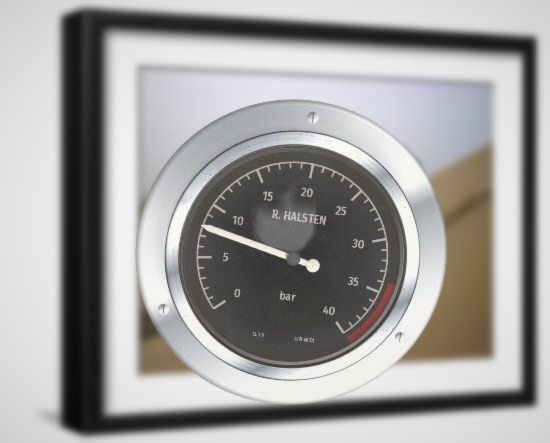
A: 8 bar
